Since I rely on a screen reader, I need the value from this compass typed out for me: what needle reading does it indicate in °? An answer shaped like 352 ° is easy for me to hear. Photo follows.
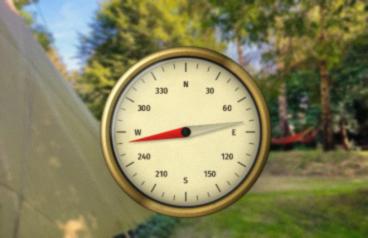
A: 260 °
